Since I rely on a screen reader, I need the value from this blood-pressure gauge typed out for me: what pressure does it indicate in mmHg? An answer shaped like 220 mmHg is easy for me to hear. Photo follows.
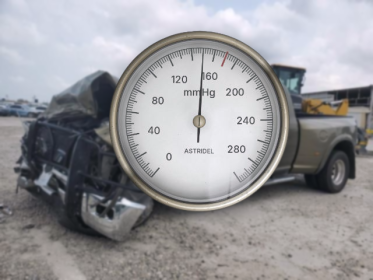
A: 150 mmHg
